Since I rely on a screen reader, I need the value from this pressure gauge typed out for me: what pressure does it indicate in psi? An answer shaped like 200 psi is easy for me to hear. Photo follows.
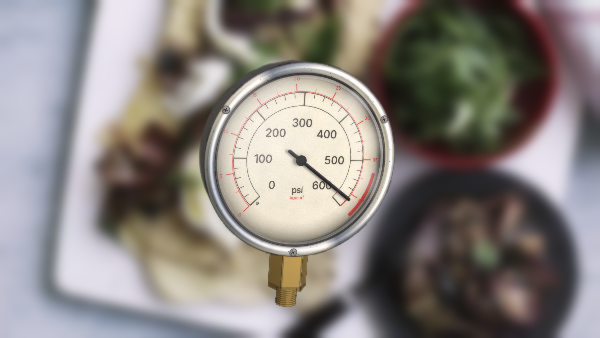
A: 580 psi
